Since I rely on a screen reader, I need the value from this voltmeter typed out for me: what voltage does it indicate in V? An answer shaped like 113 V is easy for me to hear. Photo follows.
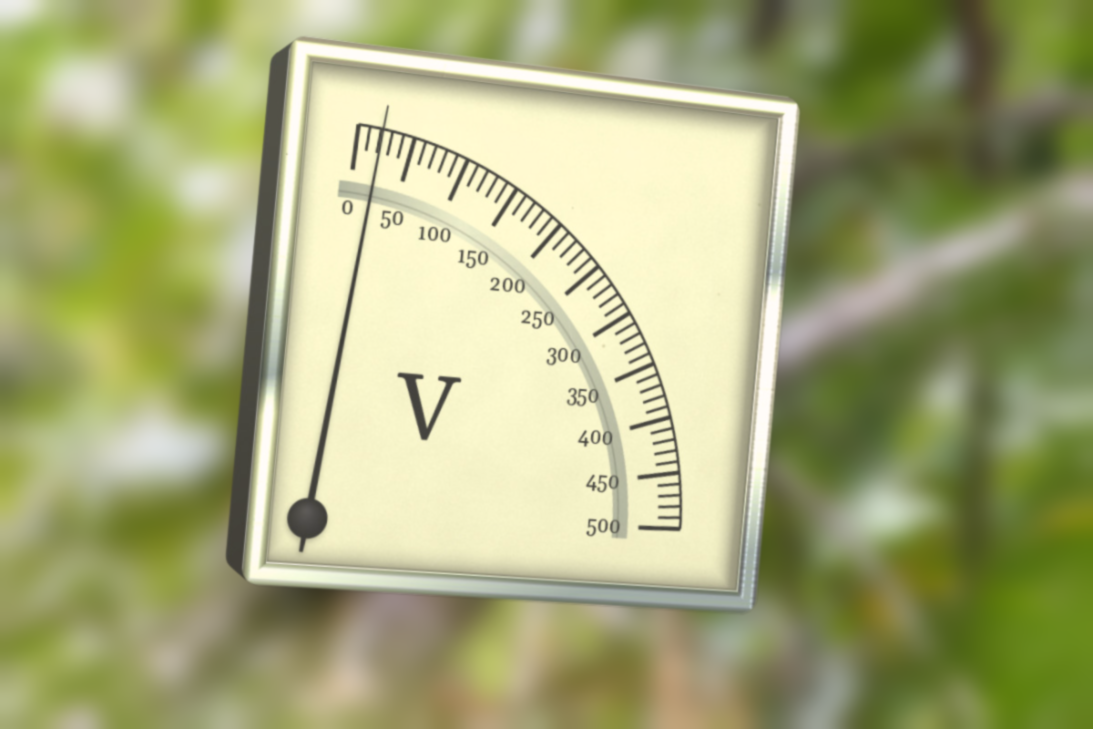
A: 20 V
